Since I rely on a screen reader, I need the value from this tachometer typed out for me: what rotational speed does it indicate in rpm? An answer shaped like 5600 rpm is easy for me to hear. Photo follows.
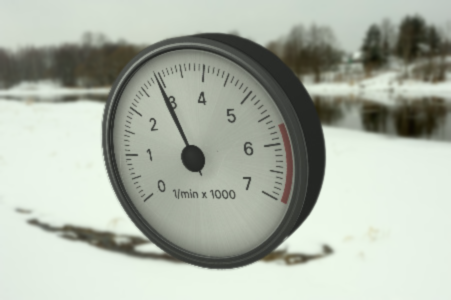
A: 3000 rpm
